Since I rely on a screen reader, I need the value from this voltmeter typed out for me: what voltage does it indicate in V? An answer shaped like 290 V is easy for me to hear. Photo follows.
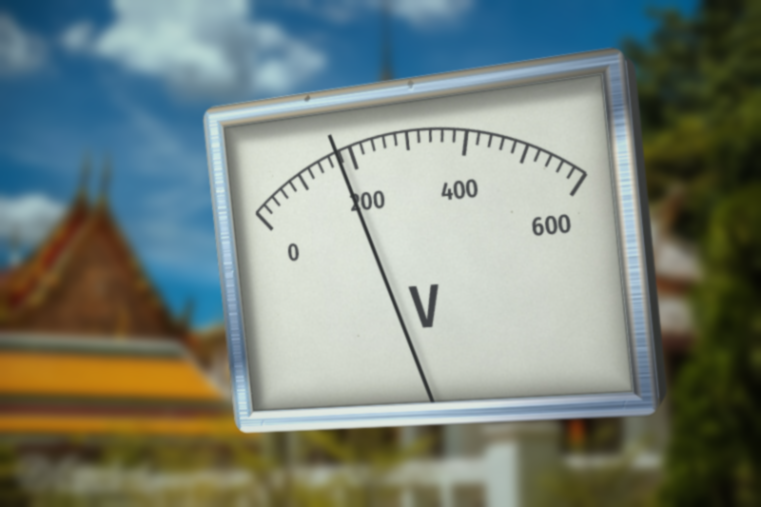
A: 180 V
